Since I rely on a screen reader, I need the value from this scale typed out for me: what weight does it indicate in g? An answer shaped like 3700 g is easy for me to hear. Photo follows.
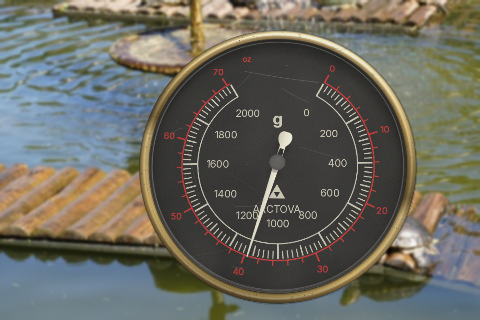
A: 1120 g
